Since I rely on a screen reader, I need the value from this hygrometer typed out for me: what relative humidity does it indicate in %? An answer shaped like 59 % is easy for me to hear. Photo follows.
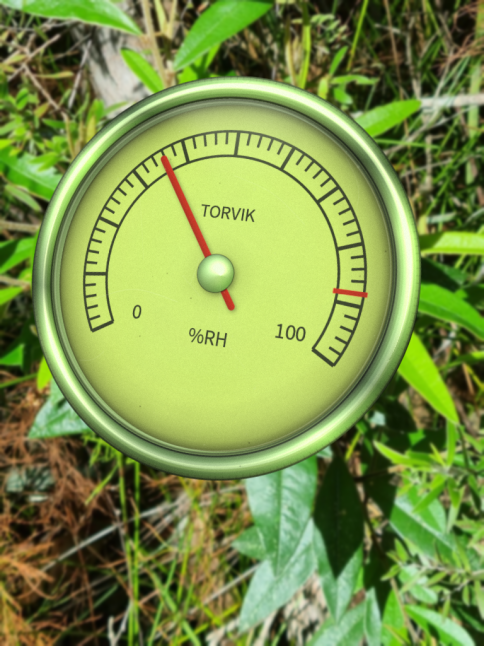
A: 36 %
